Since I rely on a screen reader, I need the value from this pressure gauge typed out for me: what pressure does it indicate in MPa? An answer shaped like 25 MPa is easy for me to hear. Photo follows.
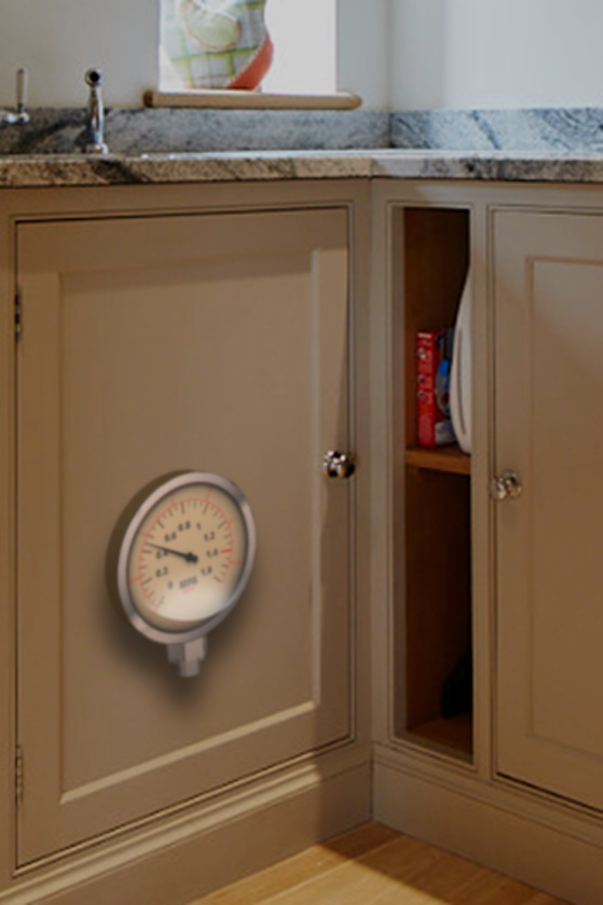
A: 0.45 MPa
